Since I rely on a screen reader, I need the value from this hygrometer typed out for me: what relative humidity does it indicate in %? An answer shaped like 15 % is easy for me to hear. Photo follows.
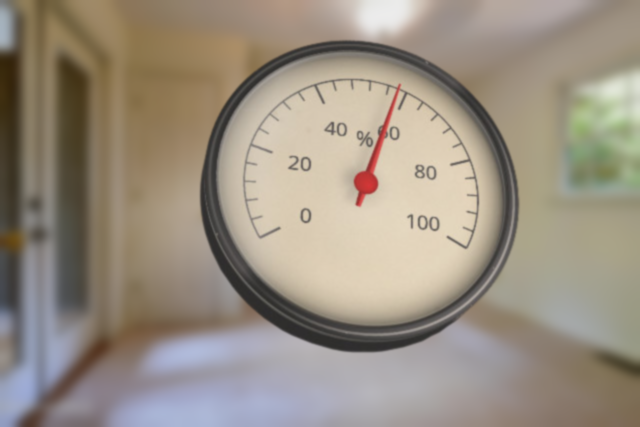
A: 58 %
